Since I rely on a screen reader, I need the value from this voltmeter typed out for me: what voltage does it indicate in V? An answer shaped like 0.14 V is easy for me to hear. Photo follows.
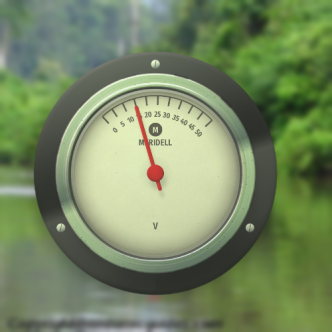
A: 15 V
